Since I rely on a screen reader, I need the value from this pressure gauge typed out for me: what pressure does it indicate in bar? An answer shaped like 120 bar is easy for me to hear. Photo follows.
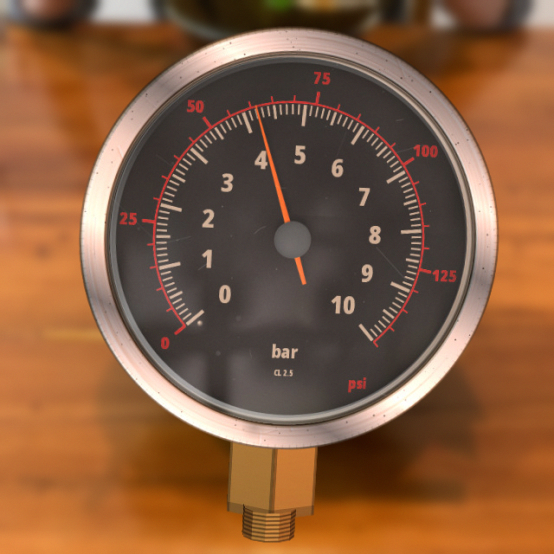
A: 4.2 bar
